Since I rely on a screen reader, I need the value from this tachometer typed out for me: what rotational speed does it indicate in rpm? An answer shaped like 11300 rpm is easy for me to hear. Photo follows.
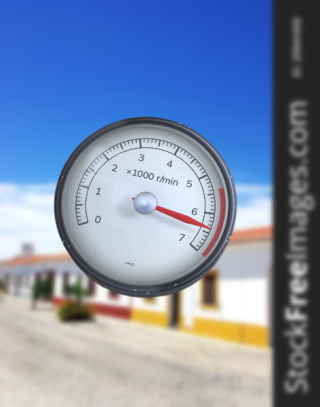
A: 6400 rpm
